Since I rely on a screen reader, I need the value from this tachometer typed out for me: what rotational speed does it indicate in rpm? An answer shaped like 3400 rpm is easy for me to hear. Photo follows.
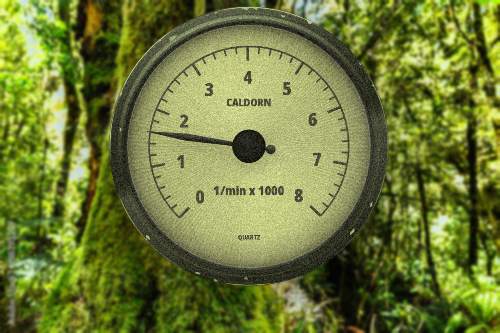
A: 1600 rpm
